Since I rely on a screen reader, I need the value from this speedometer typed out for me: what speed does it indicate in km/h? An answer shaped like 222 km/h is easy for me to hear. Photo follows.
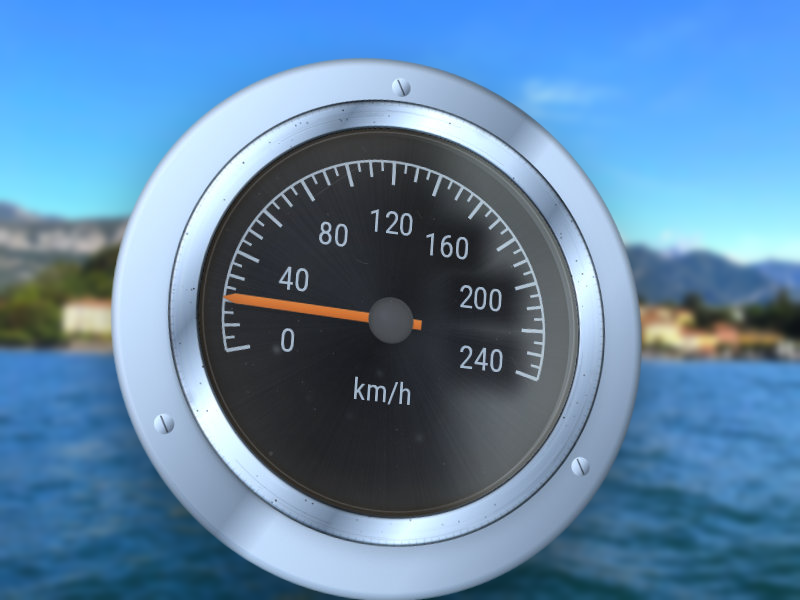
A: 20 km/h
